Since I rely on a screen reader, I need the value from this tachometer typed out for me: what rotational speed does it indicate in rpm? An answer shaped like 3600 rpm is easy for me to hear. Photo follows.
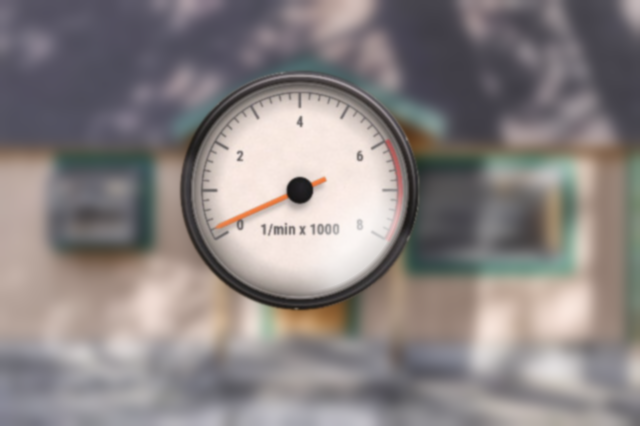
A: 200 rpm
